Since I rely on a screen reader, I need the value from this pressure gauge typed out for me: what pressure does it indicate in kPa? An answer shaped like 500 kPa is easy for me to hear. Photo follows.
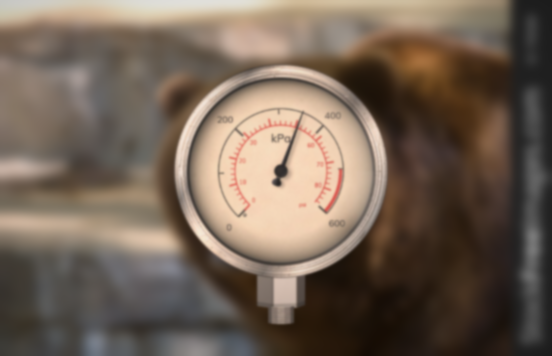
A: 350 kPa
